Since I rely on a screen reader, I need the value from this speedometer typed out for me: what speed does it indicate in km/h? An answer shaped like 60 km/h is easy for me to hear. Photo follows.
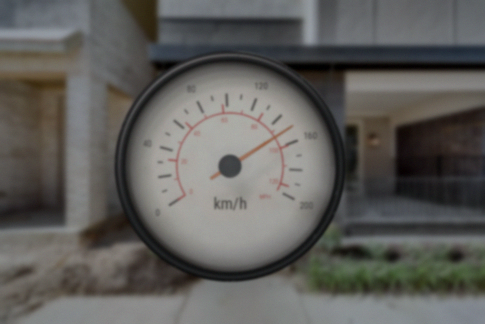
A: 150 km/h
